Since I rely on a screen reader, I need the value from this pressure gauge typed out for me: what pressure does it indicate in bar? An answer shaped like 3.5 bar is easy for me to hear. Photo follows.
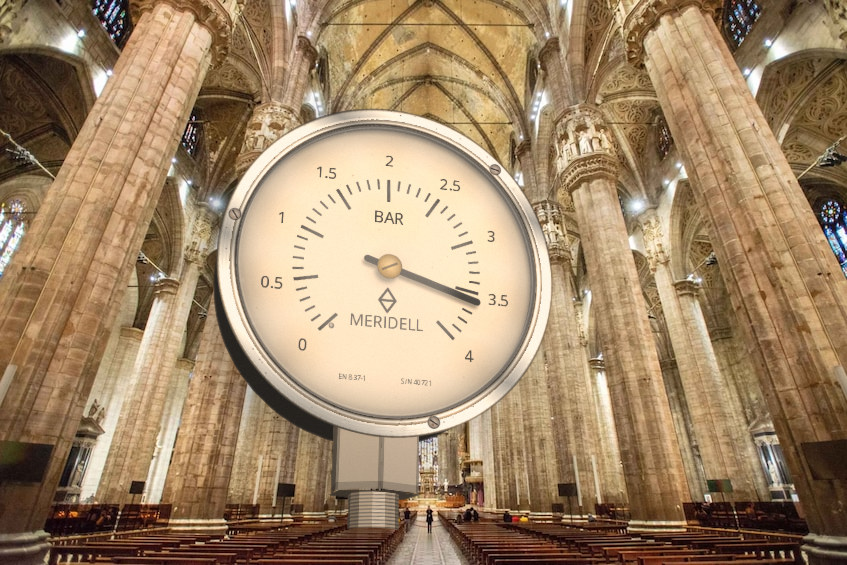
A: 3.6 bar
